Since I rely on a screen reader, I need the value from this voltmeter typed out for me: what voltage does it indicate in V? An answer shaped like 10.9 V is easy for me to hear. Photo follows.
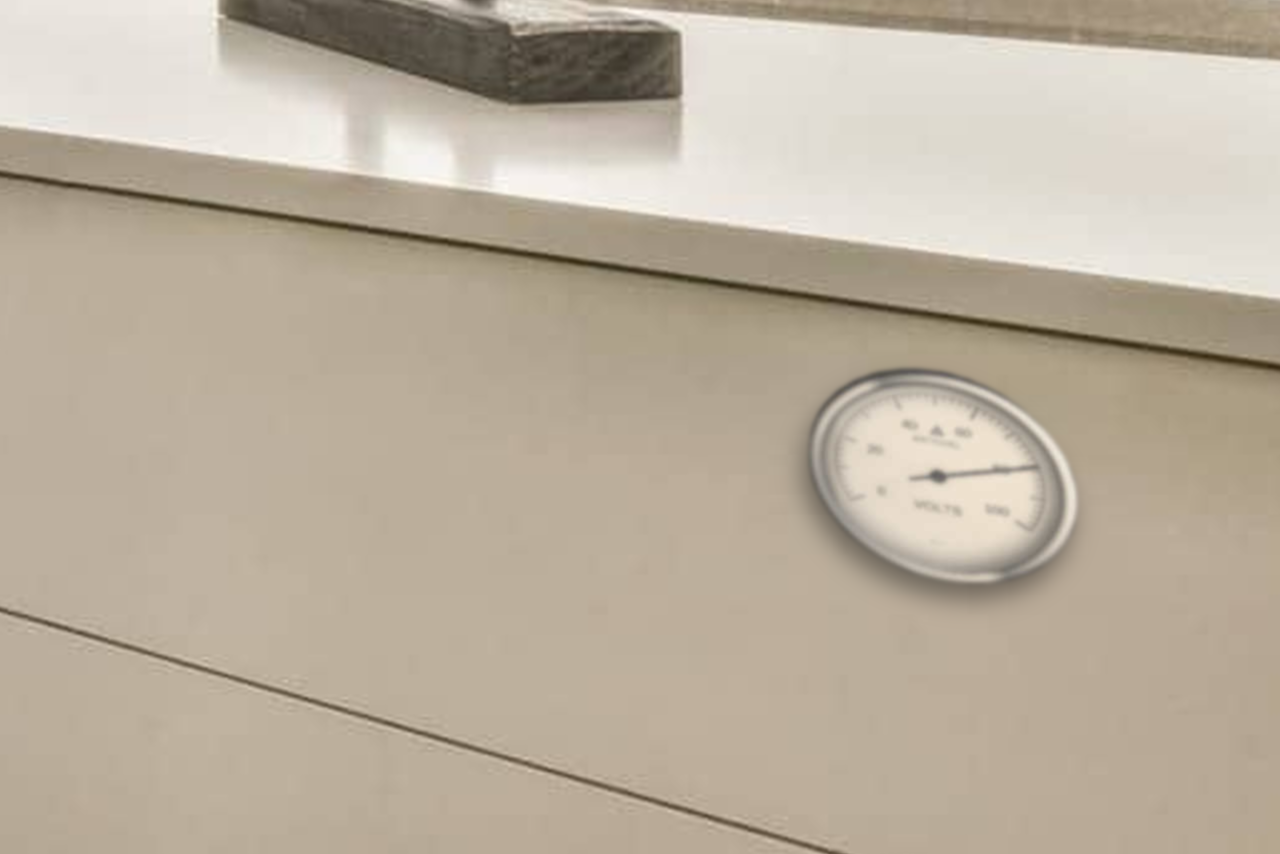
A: 80 V
